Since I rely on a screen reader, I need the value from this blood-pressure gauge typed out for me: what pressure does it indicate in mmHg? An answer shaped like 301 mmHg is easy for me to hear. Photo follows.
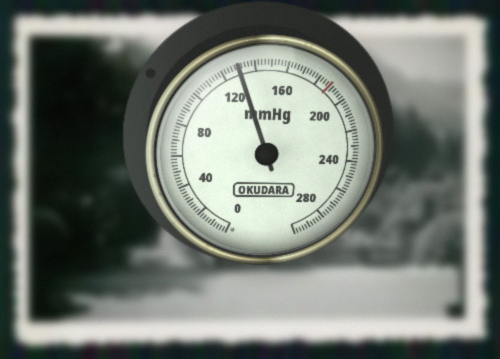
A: 130 mmHg
